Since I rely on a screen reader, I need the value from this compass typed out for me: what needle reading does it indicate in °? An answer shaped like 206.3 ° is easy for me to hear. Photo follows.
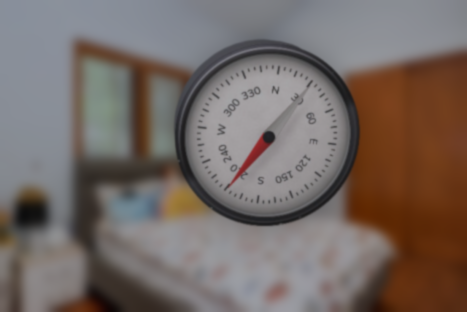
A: 210 °
